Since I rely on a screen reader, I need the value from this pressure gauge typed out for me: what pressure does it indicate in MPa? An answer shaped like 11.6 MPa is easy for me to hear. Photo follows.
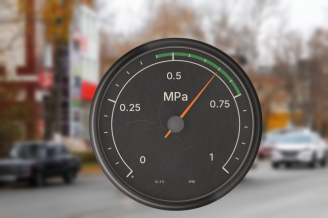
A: 0.65 MPa
